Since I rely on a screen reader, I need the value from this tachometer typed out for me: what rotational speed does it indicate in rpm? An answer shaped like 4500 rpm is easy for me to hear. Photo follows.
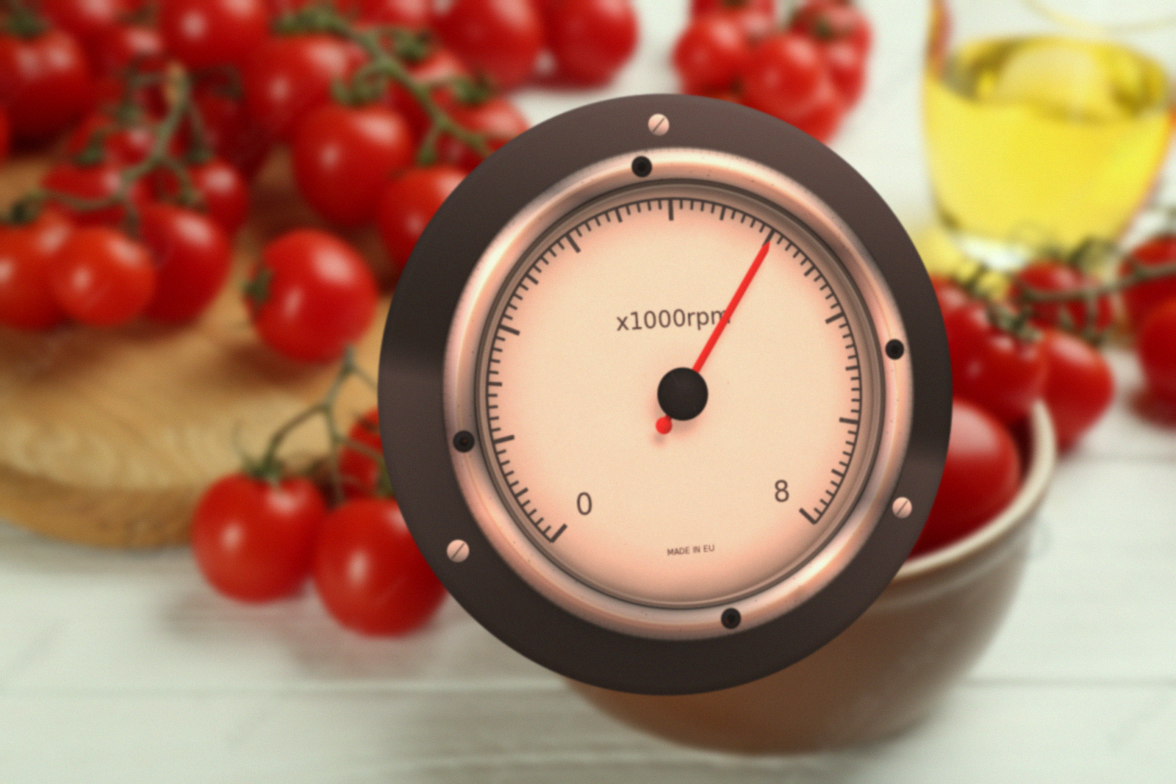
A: 5000 rpm
